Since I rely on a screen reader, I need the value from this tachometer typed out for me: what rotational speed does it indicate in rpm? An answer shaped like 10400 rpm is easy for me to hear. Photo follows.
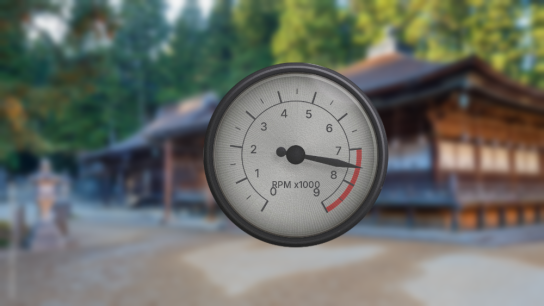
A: 7500 rpm
